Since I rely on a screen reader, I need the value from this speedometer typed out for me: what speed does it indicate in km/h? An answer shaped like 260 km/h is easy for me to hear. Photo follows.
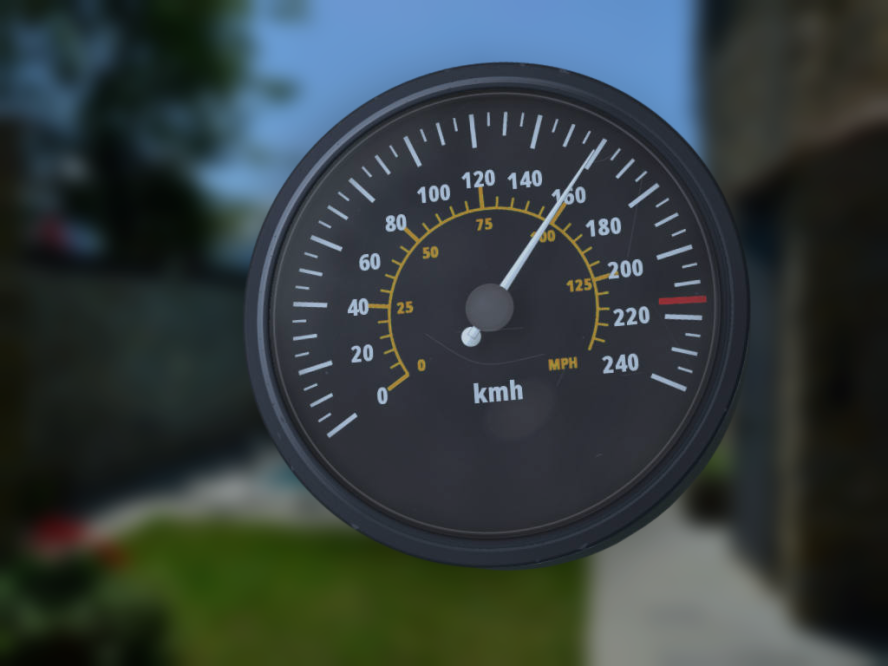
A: 160 km/h
